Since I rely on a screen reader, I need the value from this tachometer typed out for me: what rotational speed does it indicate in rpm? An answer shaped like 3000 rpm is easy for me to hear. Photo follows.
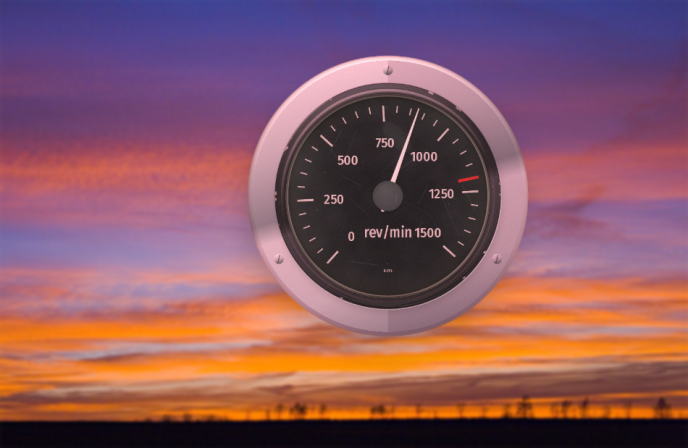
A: 875 rpm
